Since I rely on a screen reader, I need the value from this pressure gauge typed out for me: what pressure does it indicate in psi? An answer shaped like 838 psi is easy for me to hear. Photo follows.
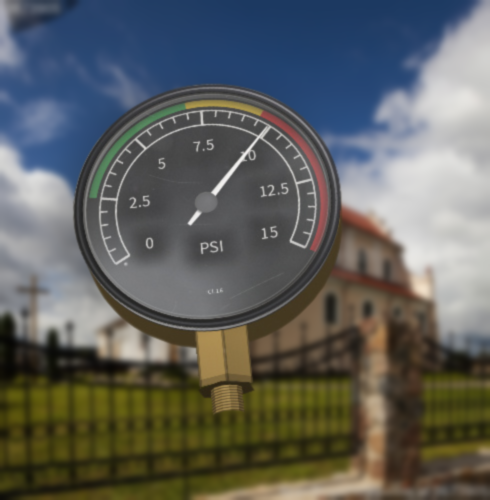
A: 10 psi
